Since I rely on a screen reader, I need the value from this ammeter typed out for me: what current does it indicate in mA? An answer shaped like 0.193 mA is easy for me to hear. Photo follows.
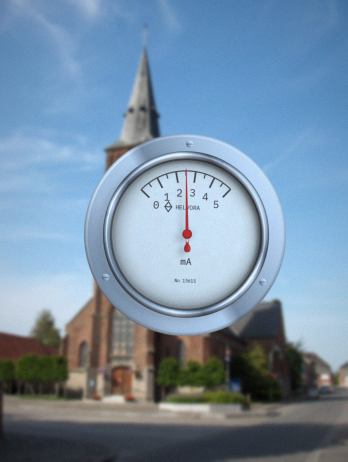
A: 2.5 mA
